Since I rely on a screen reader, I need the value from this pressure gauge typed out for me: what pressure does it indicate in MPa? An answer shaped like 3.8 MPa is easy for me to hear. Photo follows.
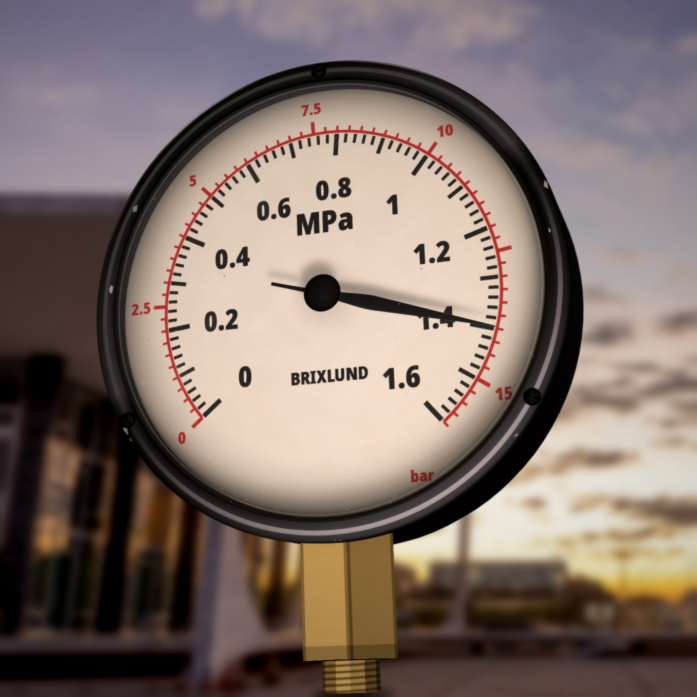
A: 1.4 MPa
